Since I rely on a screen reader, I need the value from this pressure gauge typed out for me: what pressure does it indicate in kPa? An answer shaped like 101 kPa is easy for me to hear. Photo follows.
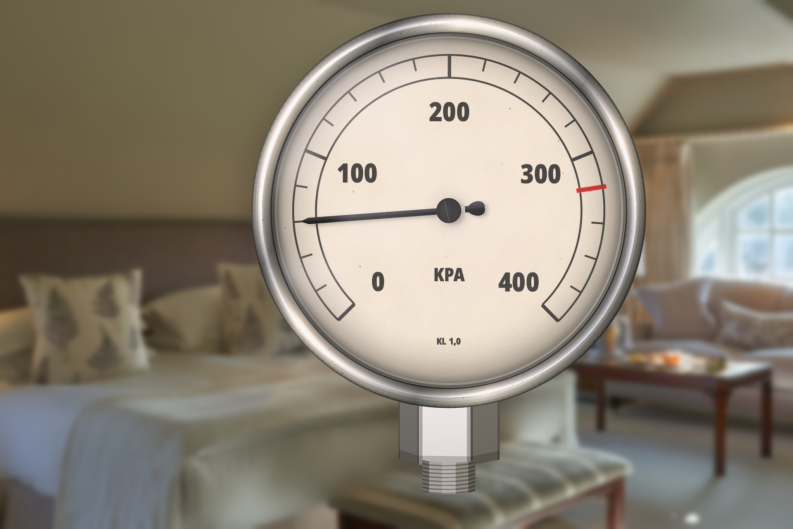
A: 60 kPa
